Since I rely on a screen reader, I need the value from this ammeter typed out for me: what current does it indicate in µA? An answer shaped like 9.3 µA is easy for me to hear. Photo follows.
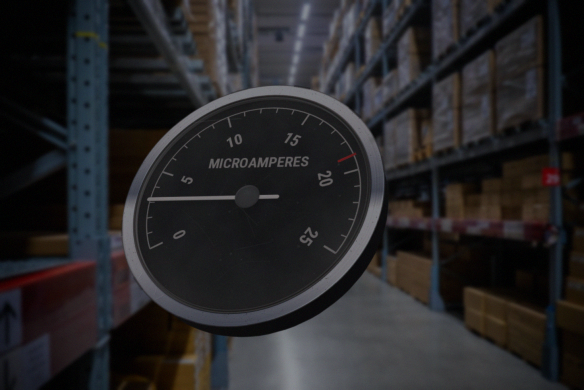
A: 3 µA
